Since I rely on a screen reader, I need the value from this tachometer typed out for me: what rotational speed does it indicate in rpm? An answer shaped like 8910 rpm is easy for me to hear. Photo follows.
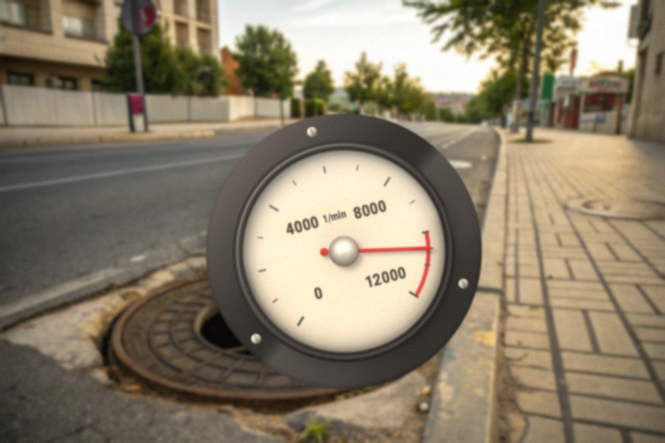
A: 10500 rpm
